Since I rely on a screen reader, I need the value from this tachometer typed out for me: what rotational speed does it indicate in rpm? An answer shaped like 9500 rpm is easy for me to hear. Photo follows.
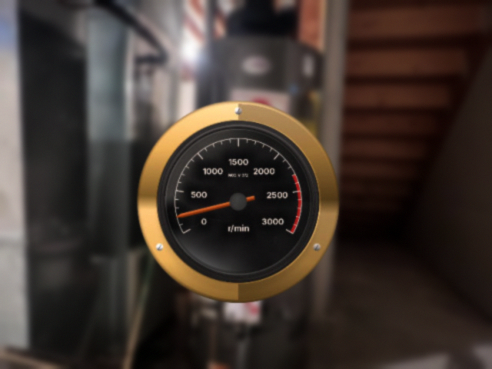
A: 200 rpm
